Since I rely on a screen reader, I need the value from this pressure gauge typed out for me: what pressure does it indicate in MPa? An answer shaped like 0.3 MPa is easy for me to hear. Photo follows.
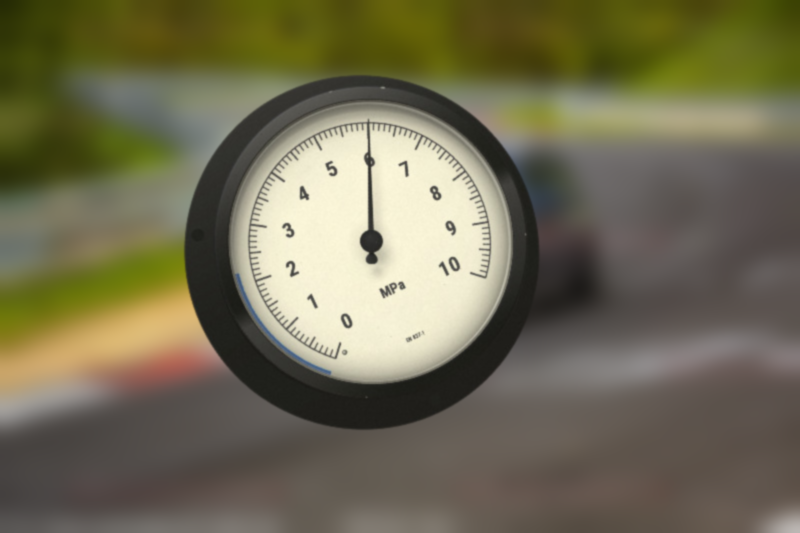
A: 6 MPa
